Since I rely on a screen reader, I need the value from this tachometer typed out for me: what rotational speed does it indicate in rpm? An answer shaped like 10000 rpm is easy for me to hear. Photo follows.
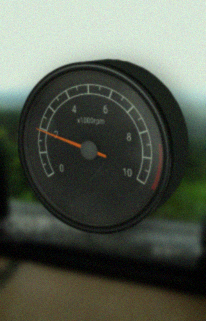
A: 2000 rpm
